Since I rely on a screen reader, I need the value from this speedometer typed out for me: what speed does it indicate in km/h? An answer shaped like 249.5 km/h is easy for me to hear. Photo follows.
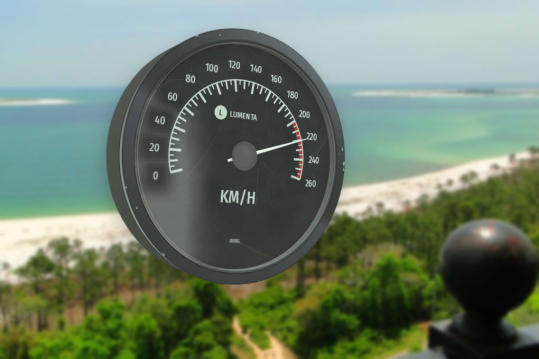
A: 220 km/h
